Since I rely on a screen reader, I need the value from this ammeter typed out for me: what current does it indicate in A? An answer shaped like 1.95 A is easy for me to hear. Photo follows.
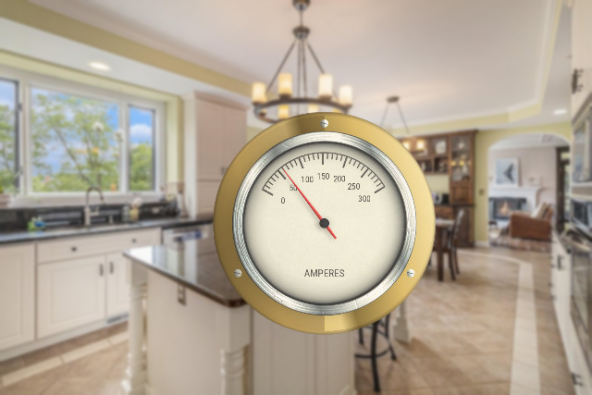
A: 60 A
